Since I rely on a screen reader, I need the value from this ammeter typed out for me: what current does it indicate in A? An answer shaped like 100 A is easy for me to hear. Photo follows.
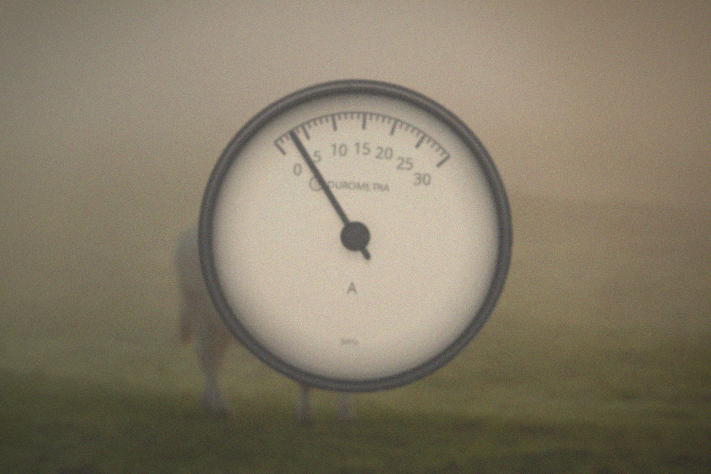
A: 3 A
